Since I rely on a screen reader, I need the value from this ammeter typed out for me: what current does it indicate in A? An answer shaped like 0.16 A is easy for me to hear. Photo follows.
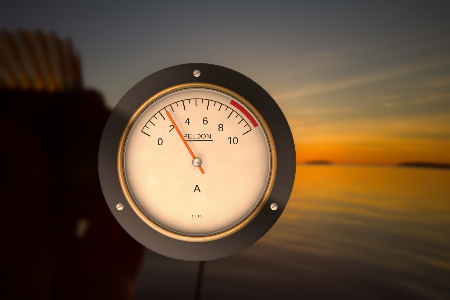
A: 2.5 A
